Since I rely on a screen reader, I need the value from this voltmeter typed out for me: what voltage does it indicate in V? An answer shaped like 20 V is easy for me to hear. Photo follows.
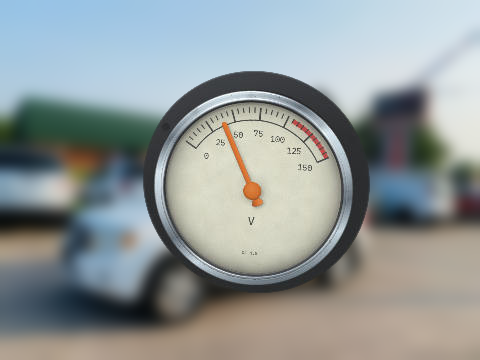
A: 40 V
